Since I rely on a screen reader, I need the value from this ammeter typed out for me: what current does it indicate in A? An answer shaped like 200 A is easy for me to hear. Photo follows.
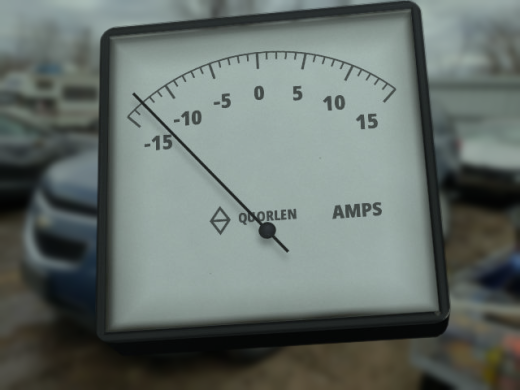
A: -13 A
